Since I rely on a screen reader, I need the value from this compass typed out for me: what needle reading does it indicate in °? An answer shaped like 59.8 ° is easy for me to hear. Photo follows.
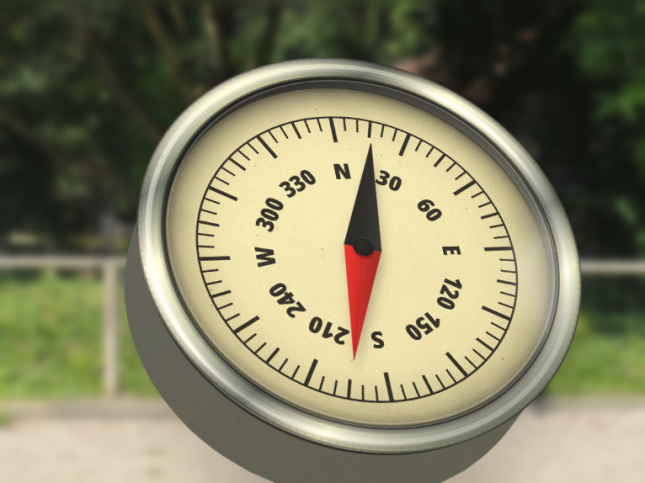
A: 195 °
